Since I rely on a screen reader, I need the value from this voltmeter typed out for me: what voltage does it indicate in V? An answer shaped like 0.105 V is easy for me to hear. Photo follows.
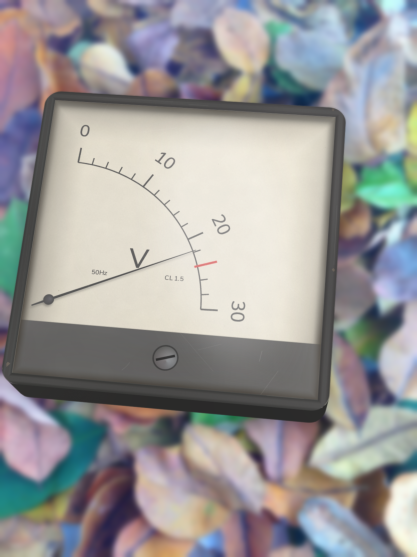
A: 22 V
